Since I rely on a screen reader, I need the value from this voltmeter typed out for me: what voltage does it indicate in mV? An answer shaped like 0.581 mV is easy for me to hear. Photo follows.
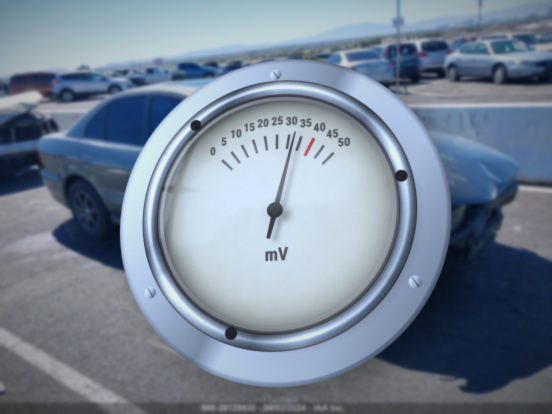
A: 32.5 mV
